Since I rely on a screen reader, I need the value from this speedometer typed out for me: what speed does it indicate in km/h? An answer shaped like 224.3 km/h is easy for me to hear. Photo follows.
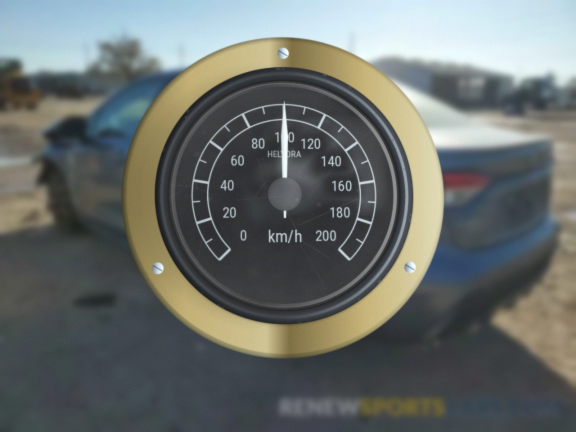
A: 100 km/h
